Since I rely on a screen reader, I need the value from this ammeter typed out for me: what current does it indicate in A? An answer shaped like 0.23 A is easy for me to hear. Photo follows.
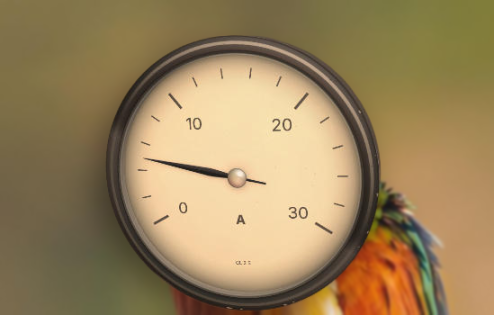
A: 5 A
